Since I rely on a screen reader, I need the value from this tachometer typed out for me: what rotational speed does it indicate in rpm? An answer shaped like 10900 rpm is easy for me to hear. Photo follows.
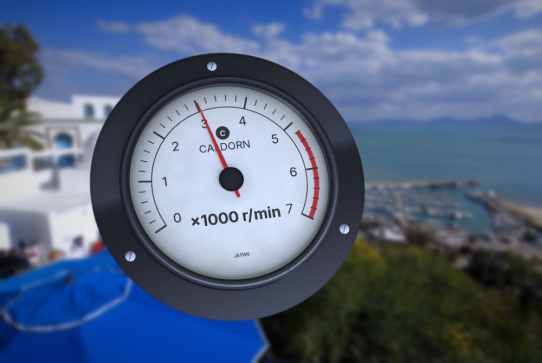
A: 3000 rpm
